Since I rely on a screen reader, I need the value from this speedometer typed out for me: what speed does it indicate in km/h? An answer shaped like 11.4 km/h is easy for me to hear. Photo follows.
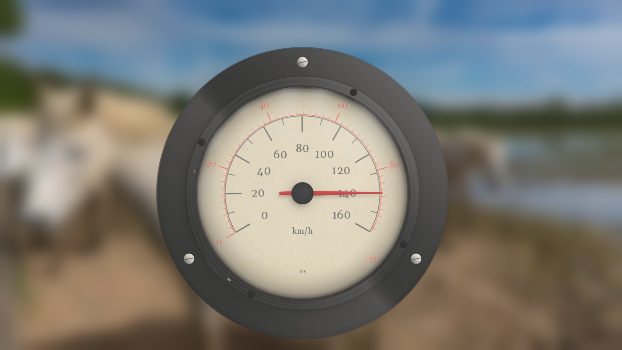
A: 140 km/h
